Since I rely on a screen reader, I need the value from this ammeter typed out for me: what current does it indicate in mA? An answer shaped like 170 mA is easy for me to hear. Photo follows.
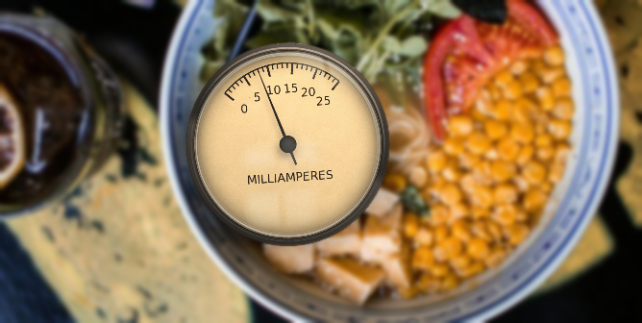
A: 8 mA
